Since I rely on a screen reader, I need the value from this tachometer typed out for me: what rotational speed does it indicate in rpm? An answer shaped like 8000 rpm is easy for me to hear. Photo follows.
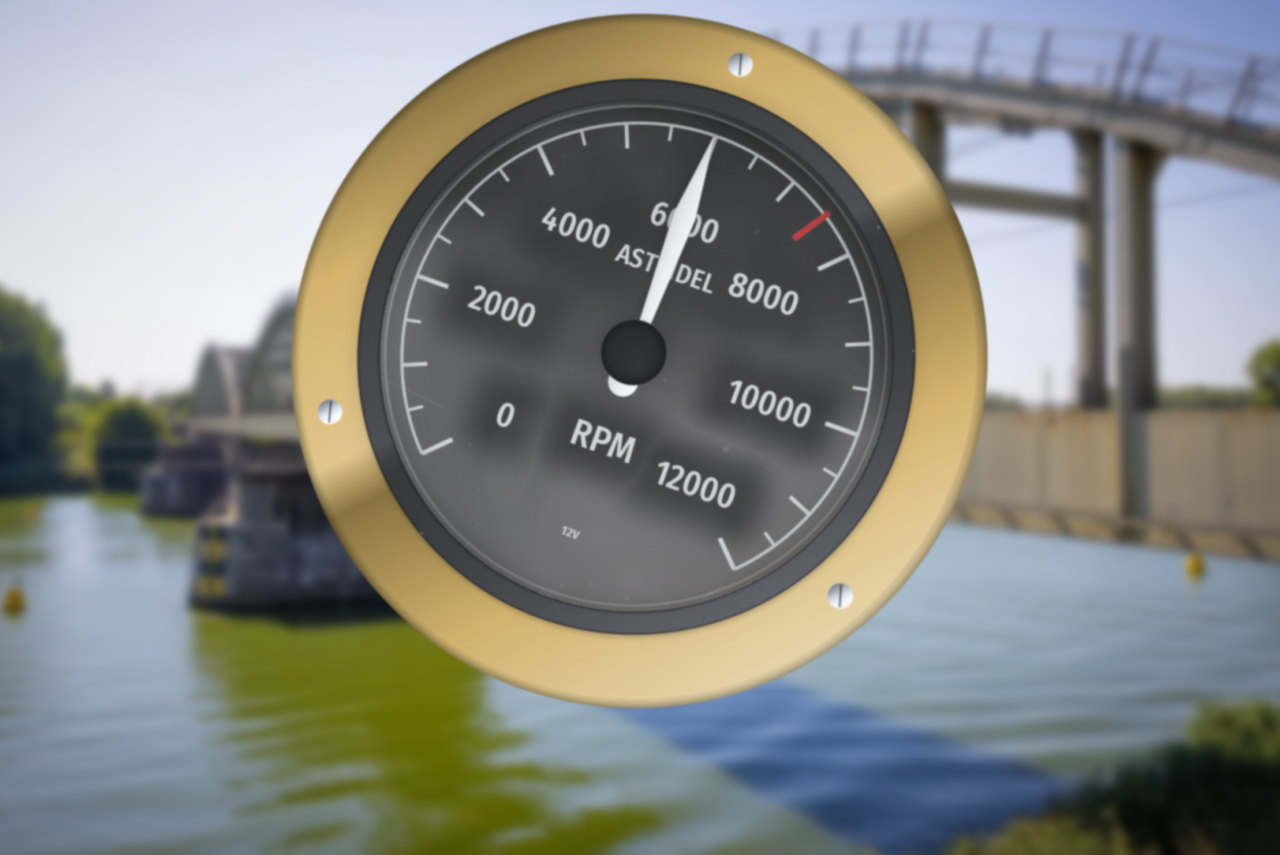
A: 6000 rpm
